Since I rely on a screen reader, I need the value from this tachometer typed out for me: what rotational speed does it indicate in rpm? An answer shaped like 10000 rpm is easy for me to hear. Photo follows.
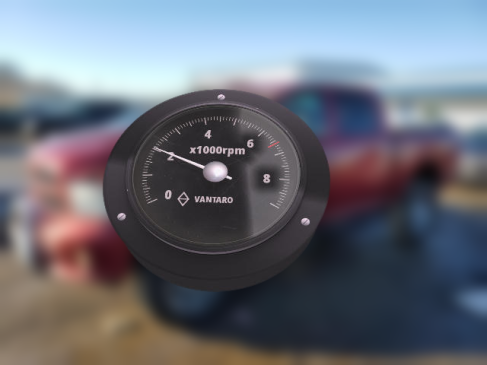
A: 2000 rpm
